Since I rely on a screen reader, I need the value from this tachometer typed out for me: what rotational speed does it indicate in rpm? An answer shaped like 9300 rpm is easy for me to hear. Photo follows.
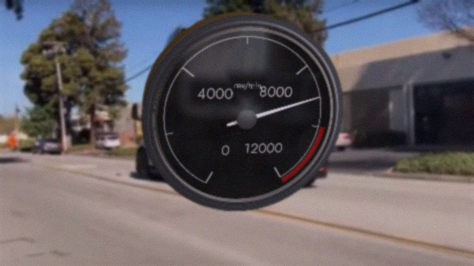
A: 9000 rpm
